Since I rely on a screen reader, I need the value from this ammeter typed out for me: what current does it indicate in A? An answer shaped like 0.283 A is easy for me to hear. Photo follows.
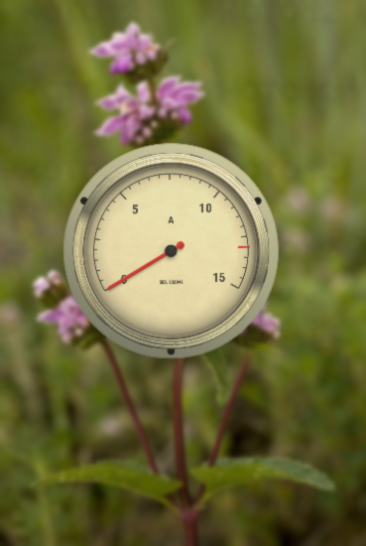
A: 0 A
